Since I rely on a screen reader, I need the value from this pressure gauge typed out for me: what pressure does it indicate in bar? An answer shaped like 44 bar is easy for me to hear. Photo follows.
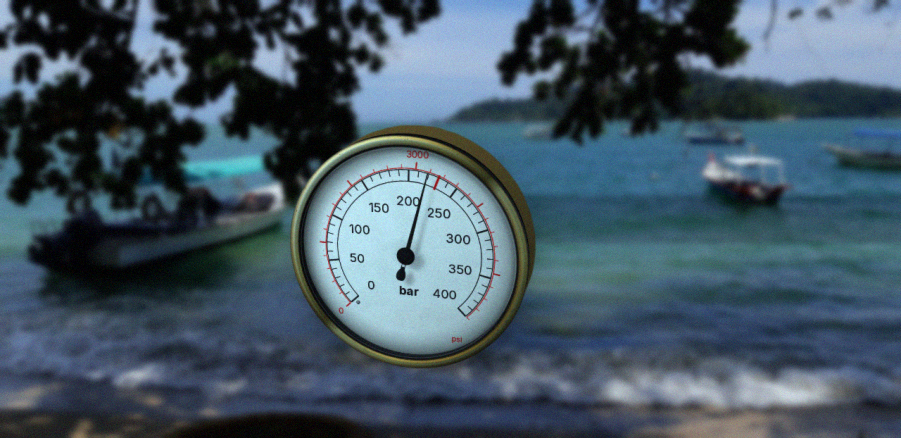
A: 220 bar
